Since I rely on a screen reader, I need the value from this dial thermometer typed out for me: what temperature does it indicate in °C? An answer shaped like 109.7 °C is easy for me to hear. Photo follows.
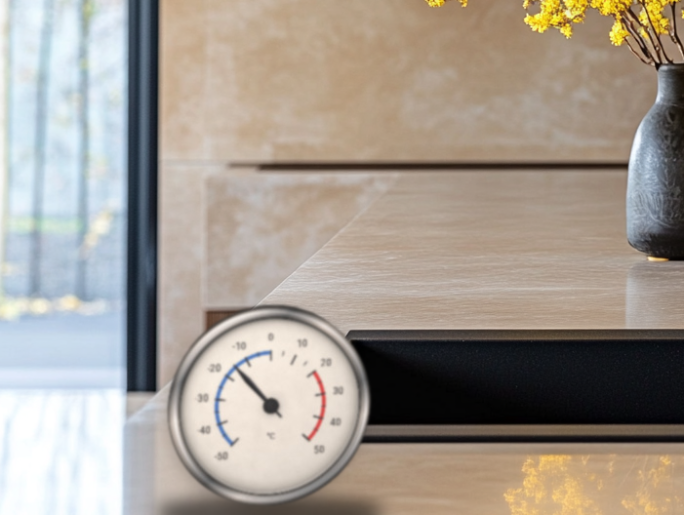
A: -15 °C
